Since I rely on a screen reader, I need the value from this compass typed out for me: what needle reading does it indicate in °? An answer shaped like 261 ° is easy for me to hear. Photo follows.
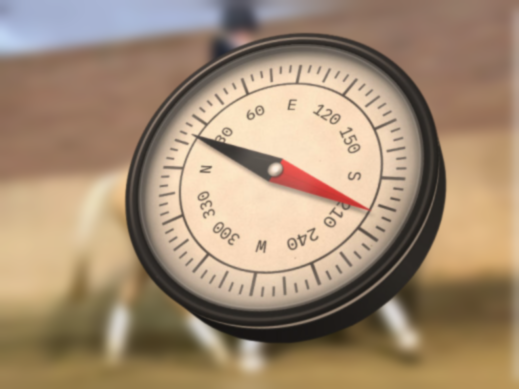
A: 200 °
